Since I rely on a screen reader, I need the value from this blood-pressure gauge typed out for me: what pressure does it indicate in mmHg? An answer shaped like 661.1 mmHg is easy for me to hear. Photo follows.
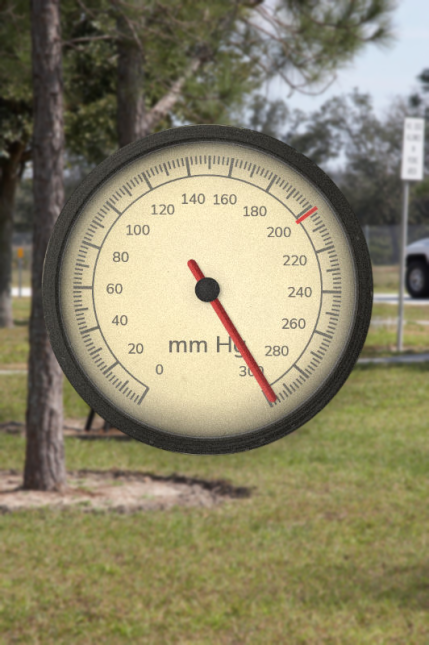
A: 298 mmHg
